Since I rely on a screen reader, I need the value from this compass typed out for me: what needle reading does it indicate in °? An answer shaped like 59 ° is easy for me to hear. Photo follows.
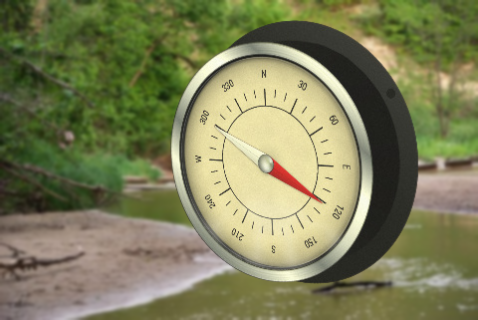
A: 120 °
